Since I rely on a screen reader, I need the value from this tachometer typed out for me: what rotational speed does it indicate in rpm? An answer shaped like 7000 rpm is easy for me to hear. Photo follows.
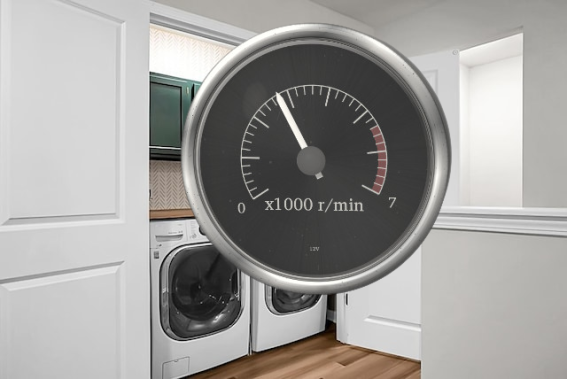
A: 2800 rpm
